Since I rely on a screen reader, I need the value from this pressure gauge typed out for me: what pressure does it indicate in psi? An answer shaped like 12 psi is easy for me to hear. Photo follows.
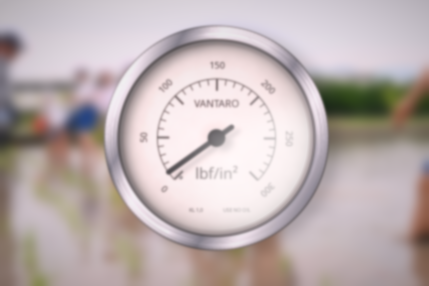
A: 10 psi
